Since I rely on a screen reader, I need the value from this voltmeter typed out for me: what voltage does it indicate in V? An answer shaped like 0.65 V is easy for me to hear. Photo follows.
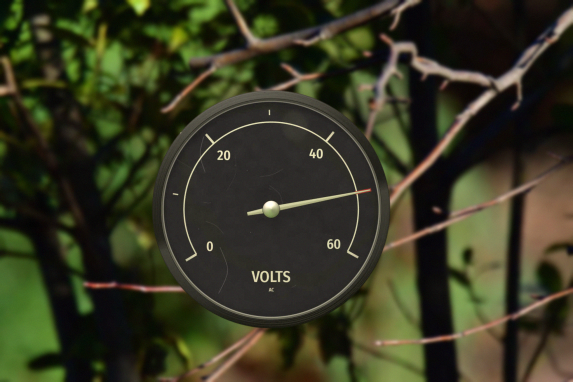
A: 50 V
